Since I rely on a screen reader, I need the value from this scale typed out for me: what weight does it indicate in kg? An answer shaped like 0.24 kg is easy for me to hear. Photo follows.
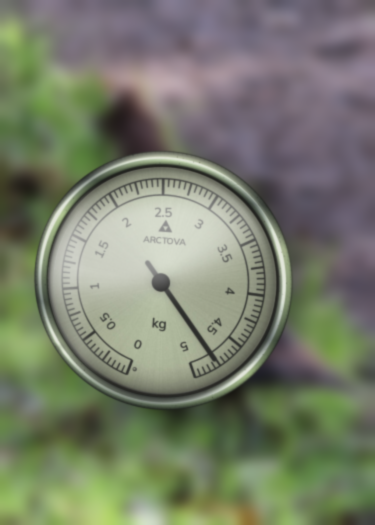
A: 4.75 kg
